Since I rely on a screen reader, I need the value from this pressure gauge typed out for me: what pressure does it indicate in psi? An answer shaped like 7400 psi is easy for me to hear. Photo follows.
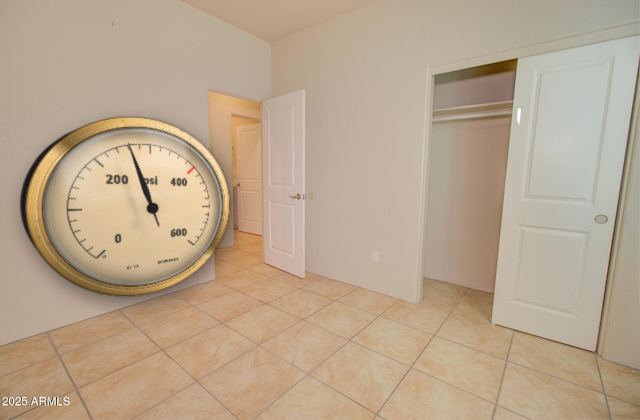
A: 260 psi
